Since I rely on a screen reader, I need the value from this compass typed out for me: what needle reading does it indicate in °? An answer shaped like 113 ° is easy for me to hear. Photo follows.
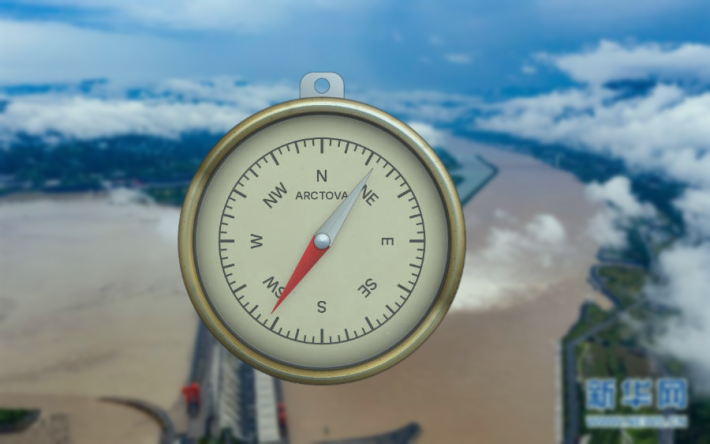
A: 215 °
